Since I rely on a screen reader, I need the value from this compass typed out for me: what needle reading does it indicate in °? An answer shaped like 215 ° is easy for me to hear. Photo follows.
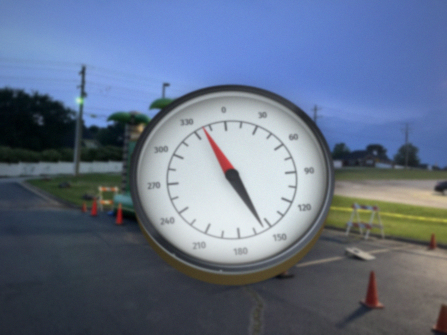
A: 337.5 °
